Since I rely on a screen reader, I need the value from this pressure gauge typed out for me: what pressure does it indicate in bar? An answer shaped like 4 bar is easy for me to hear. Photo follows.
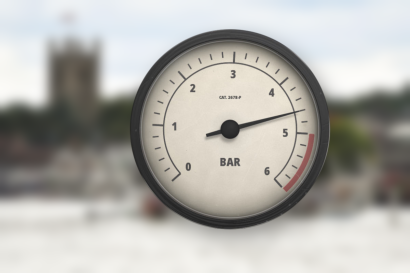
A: 4.6 bar
